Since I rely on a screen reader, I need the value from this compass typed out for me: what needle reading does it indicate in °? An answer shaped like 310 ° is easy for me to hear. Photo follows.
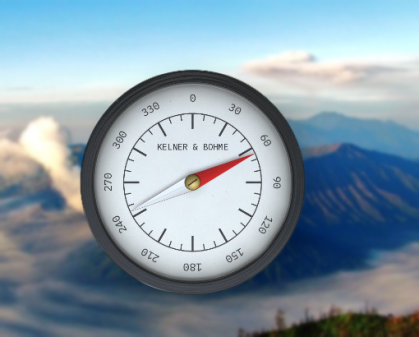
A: 65 °
